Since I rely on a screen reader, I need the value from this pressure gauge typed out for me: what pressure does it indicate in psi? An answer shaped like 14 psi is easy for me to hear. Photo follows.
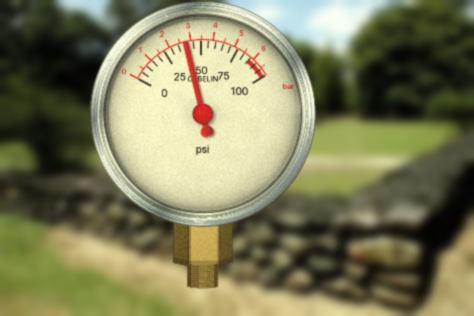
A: 40 psi
